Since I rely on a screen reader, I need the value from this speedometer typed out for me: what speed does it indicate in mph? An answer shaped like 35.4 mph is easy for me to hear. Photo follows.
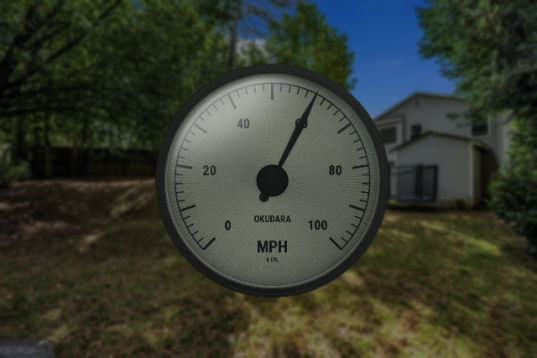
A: 60 mph
